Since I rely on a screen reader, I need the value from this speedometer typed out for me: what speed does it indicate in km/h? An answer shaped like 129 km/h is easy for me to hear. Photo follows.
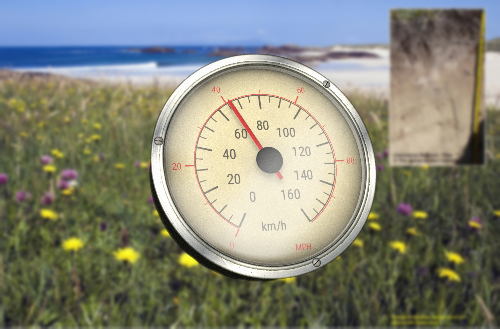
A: 65 km/h
